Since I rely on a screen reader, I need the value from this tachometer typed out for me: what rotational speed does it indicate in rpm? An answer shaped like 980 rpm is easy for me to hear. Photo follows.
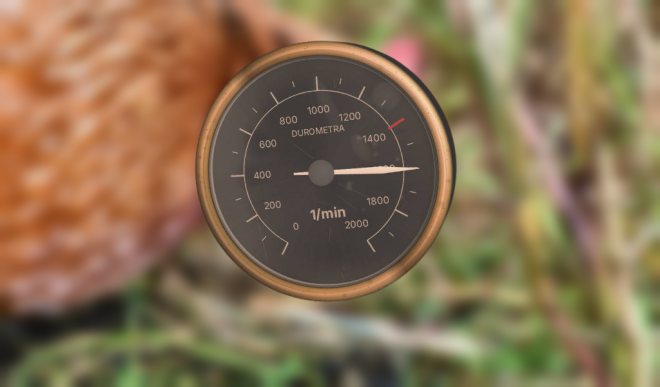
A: 1600 rpm
